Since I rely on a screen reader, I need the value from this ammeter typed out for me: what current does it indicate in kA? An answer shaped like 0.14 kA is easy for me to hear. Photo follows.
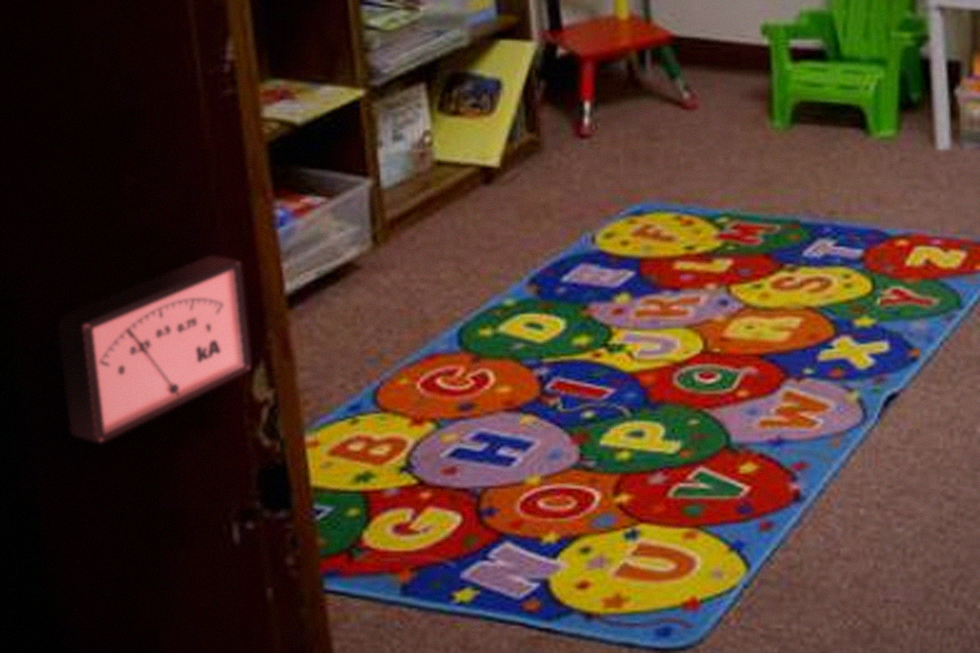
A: 0.25 kA
